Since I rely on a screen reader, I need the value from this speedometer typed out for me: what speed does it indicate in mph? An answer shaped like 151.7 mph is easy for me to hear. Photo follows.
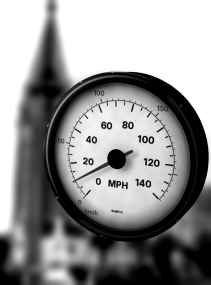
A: 10 mph
